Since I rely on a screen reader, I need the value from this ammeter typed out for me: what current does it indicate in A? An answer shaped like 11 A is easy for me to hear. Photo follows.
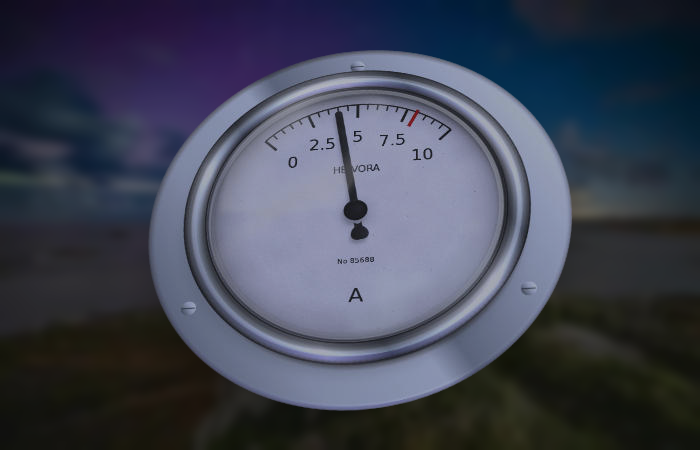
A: 4 A
